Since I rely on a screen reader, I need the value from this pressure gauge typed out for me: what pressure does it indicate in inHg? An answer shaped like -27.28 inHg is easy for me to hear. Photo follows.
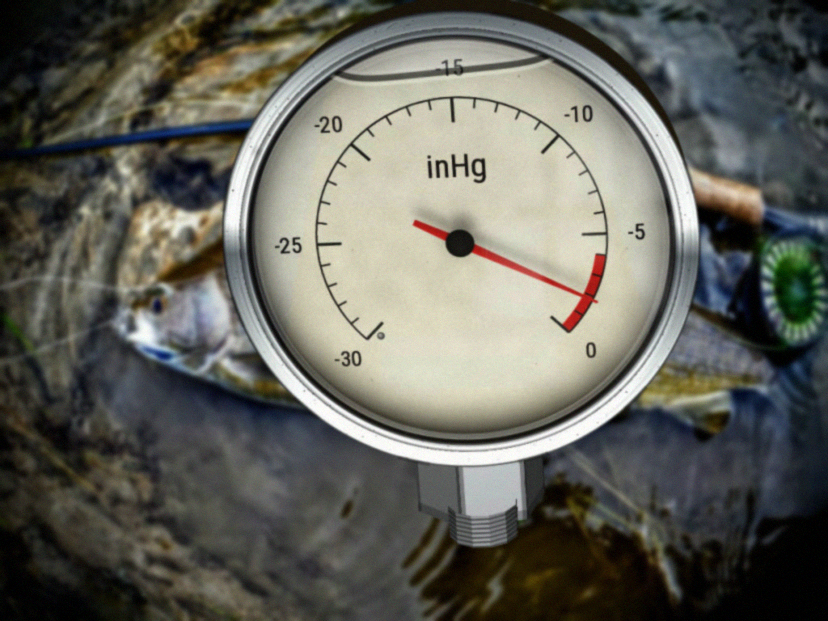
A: -2 inHg
